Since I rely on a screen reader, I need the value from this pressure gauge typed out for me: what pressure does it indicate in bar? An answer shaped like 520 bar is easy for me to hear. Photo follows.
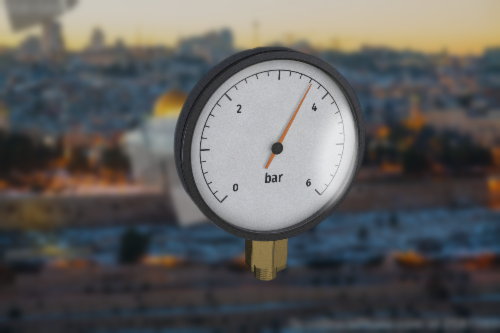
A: 3.6 bar
